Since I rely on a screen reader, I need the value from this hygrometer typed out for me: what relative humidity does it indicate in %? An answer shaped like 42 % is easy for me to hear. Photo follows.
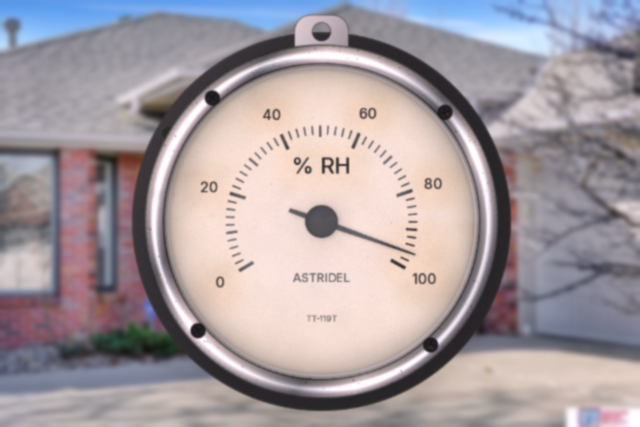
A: 96 %
